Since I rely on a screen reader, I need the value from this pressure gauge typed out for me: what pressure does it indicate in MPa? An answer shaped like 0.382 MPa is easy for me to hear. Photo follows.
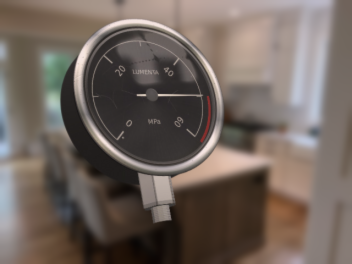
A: 50 MPa
